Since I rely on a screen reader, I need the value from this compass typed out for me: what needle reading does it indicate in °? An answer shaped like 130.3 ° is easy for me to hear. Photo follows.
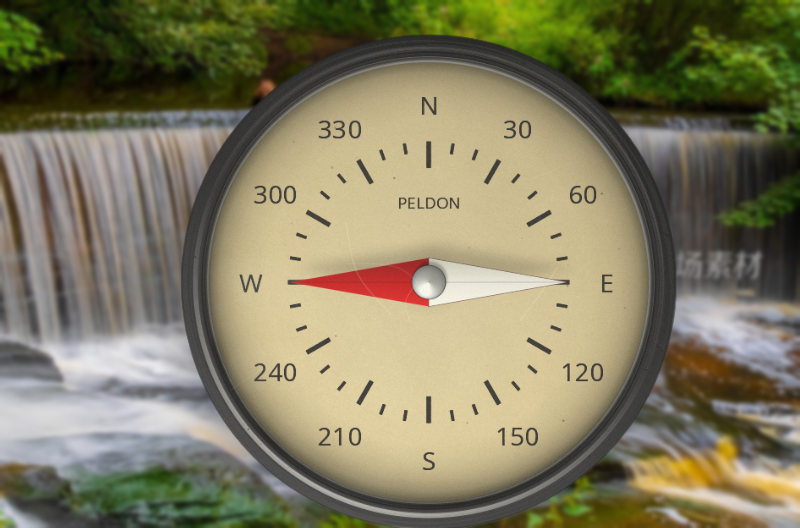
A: 270 °
